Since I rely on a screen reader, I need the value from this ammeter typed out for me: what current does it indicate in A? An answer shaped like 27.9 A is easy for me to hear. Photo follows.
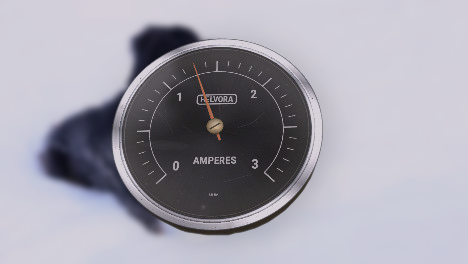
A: 1.3 A
